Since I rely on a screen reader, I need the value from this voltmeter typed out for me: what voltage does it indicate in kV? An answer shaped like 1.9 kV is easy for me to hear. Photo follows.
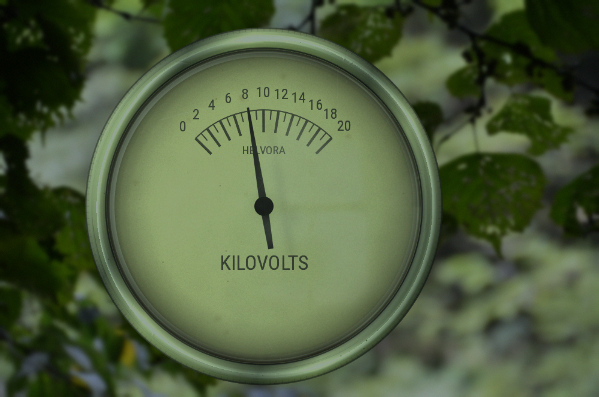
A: 8 kV
